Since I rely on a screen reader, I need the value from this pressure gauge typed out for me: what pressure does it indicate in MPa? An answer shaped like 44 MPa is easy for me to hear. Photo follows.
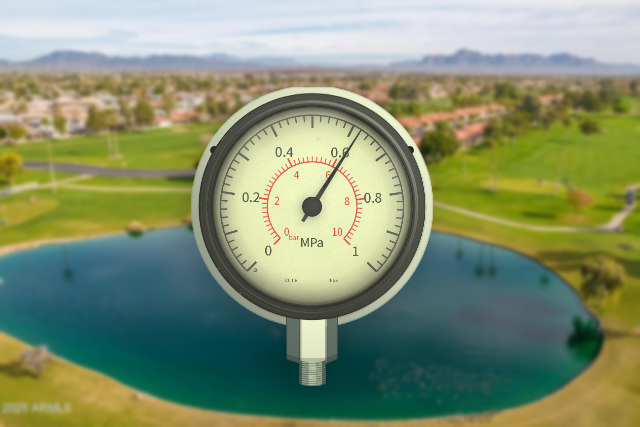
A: 0.62 MPa
